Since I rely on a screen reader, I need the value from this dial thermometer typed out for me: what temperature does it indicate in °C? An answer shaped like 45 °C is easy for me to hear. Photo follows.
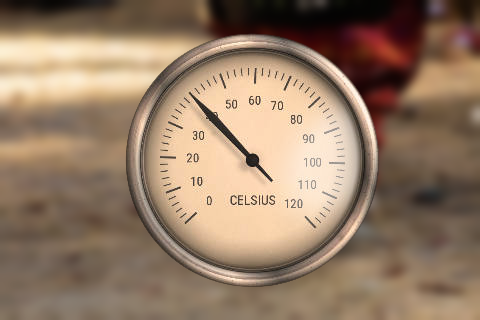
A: 40 °C
